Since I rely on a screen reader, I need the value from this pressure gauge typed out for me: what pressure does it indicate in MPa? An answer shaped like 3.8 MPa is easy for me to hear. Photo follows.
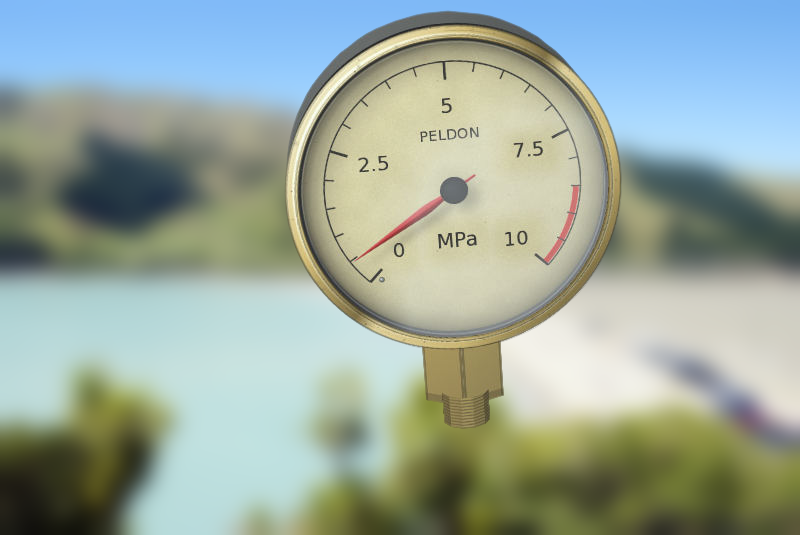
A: 0.5 MPa
